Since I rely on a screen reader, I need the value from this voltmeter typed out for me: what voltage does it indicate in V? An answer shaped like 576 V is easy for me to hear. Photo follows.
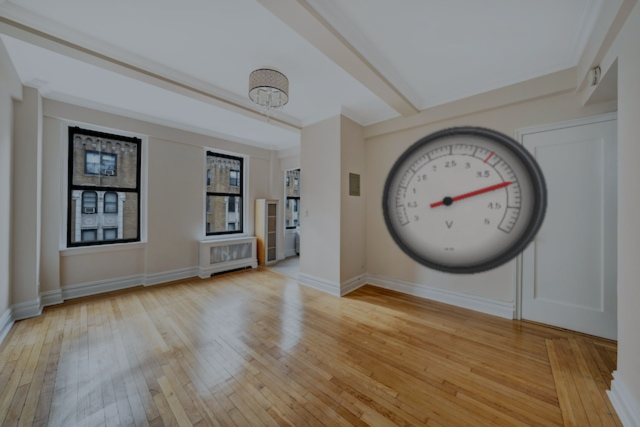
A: 4 V
